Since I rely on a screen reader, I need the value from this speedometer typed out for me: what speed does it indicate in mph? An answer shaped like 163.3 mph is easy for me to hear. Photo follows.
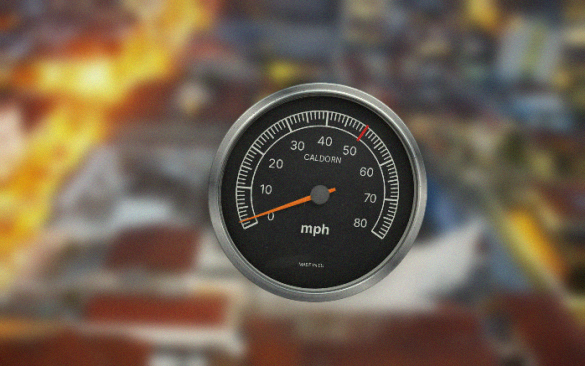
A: 2 mph
